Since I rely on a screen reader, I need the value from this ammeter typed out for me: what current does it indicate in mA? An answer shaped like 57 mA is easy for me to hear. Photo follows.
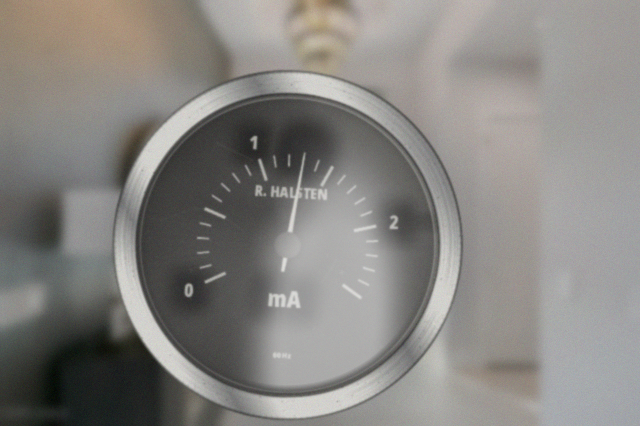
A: 1.3 mA
